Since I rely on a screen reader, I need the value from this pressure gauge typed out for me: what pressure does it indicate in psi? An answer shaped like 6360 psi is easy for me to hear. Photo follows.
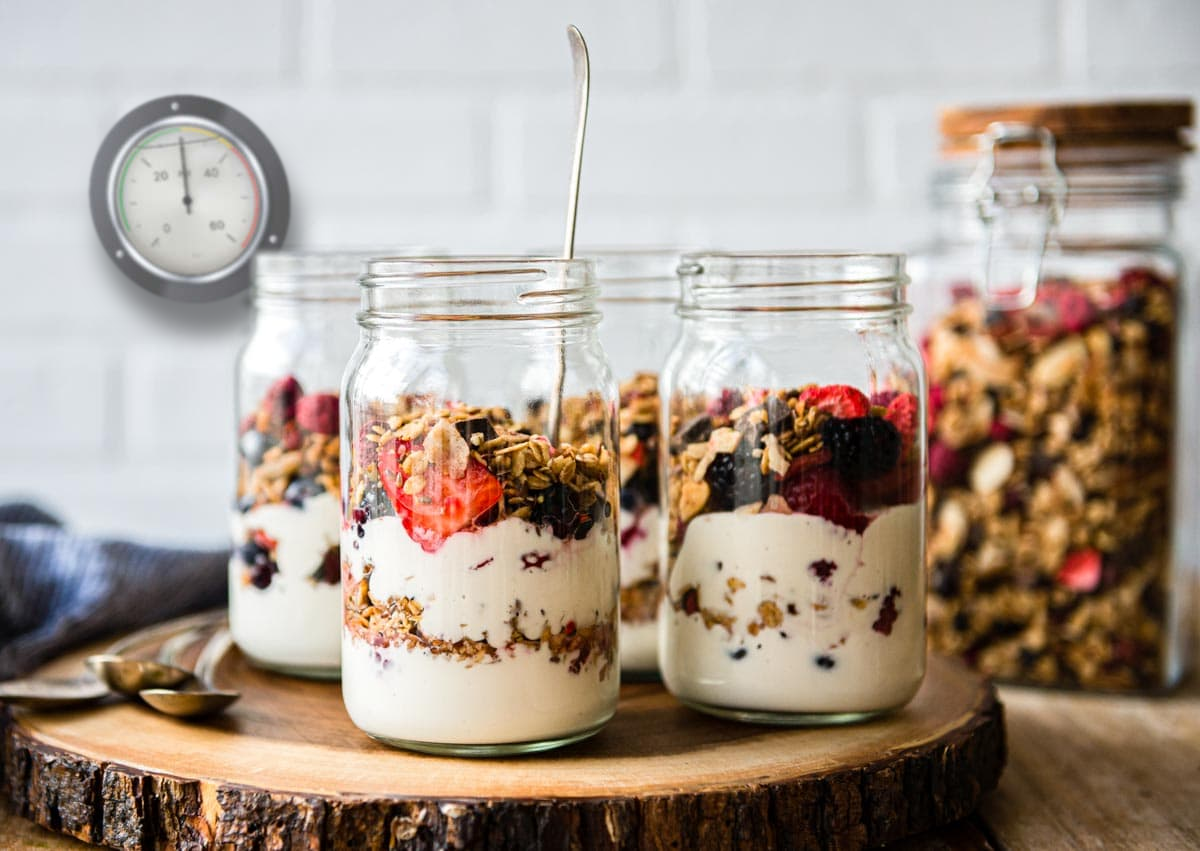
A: 30 psi
